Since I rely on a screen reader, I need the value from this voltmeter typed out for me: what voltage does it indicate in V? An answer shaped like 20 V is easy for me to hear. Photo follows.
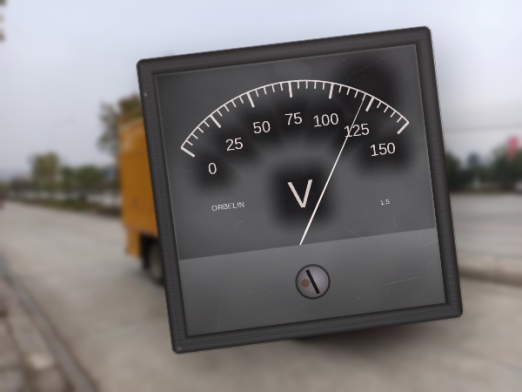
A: 120 V
